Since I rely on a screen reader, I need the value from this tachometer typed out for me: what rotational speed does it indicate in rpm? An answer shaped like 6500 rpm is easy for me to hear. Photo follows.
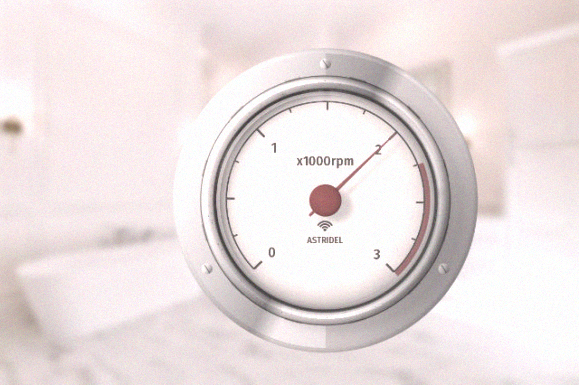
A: 2000 rpm
